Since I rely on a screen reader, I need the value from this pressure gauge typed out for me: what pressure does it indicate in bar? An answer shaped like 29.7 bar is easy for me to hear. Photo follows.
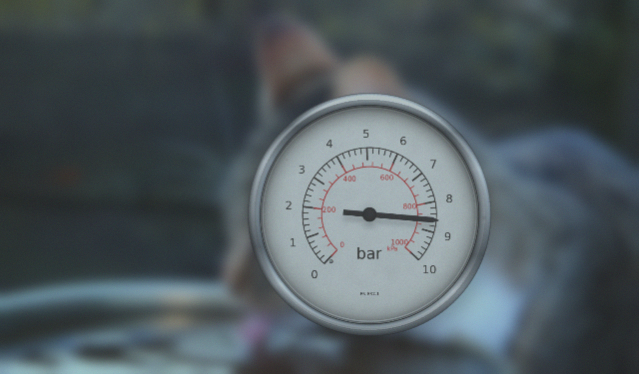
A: 8.6 bar
